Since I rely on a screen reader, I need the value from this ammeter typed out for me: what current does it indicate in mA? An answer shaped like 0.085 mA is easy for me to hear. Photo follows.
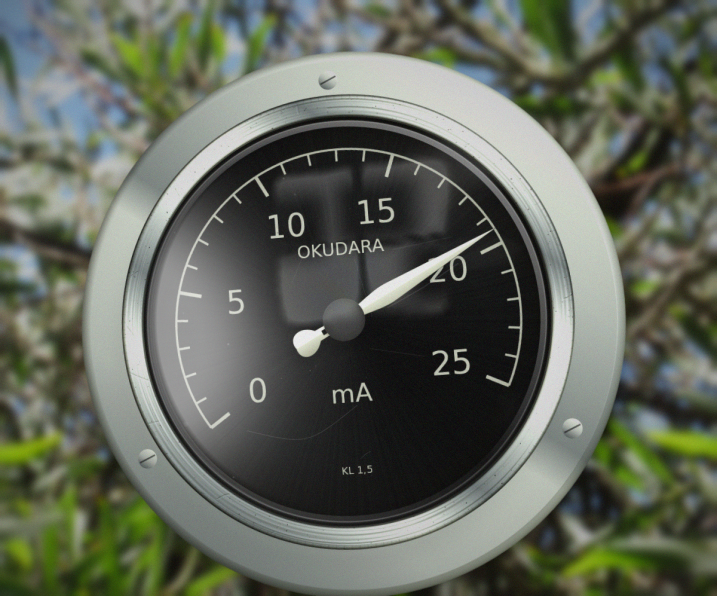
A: 19.5 mA
